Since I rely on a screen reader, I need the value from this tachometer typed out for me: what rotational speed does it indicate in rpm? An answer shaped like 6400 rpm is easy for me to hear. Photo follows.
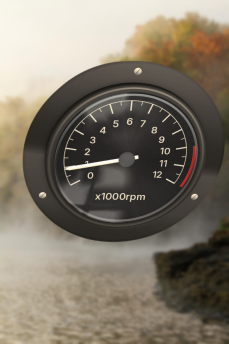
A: 1000 rpm
